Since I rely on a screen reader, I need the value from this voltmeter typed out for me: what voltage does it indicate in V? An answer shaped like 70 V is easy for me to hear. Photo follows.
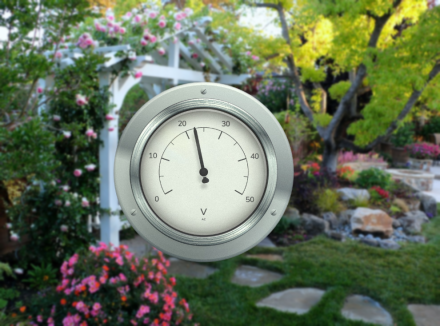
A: 22.5 V
